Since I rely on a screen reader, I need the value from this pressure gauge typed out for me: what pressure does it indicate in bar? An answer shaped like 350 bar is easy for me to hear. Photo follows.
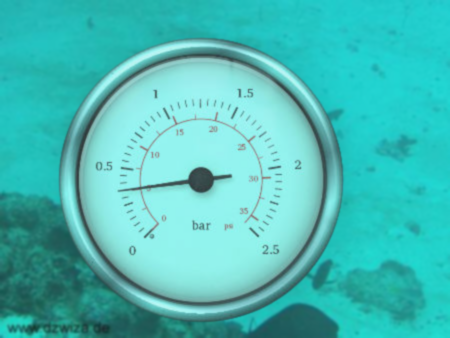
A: 0.35 bar
